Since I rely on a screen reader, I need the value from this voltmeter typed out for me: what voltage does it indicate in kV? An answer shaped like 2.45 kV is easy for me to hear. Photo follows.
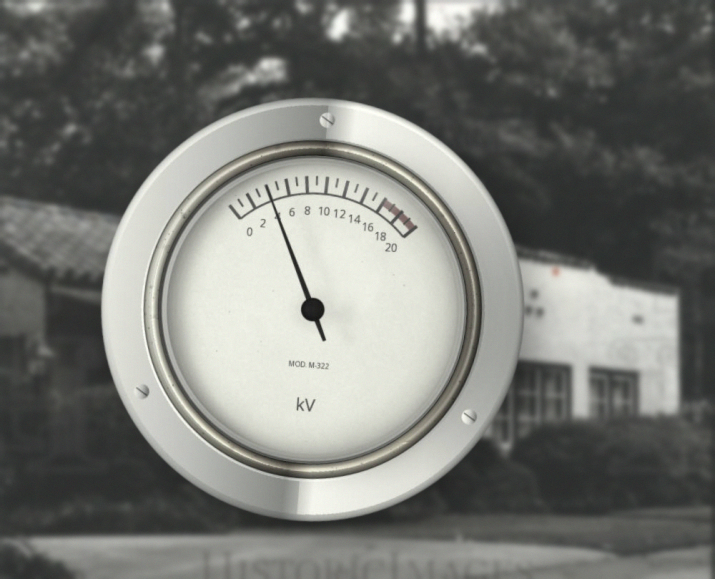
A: 4 kV
